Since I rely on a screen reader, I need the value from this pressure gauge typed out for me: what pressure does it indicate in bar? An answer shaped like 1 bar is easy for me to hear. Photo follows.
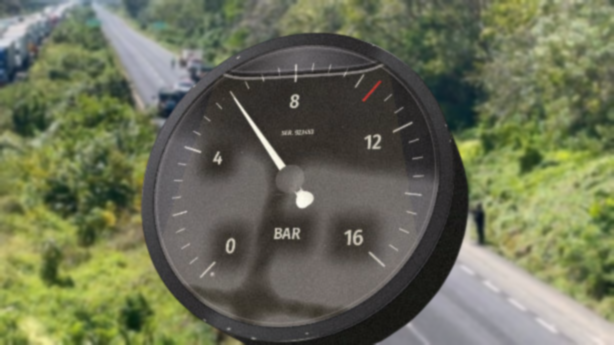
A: 6 bar
